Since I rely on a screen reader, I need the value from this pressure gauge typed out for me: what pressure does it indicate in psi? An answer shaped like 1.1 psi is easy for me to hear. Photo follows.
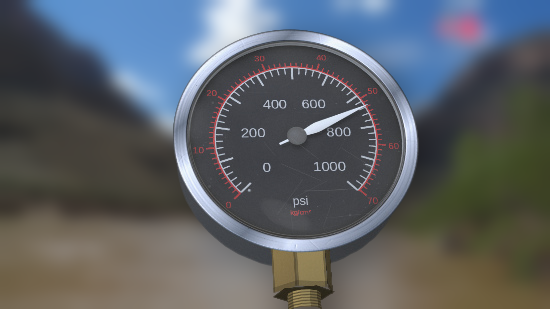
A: 740 psi
